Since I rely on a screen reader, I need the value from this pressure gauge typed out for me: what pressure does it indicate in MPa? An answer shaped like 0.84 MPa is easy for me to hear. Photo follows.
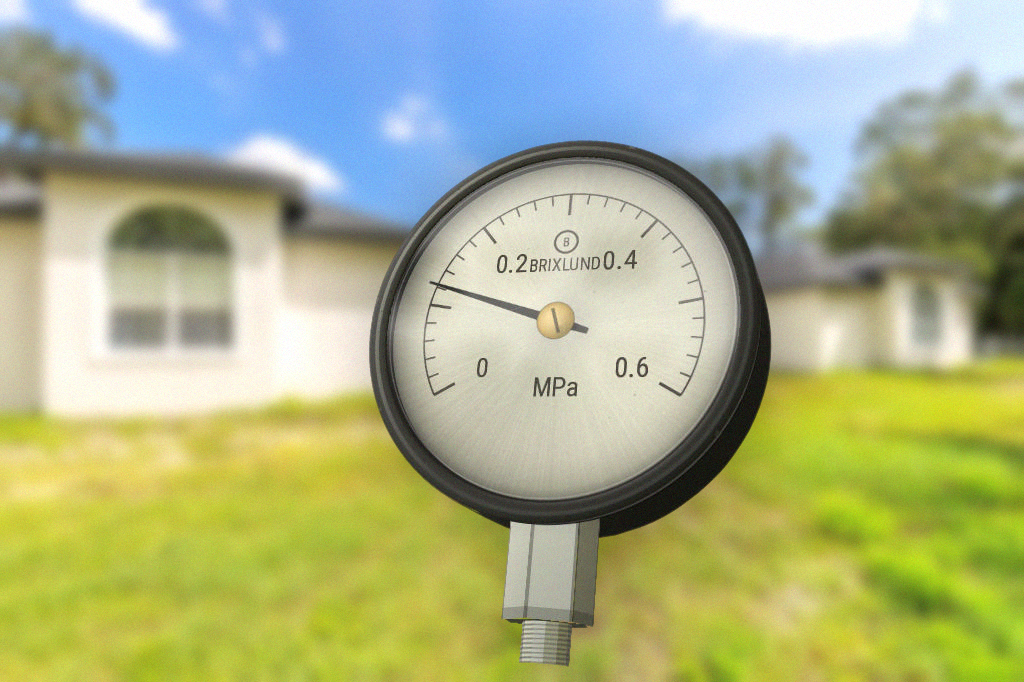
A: 0.12 MPa
